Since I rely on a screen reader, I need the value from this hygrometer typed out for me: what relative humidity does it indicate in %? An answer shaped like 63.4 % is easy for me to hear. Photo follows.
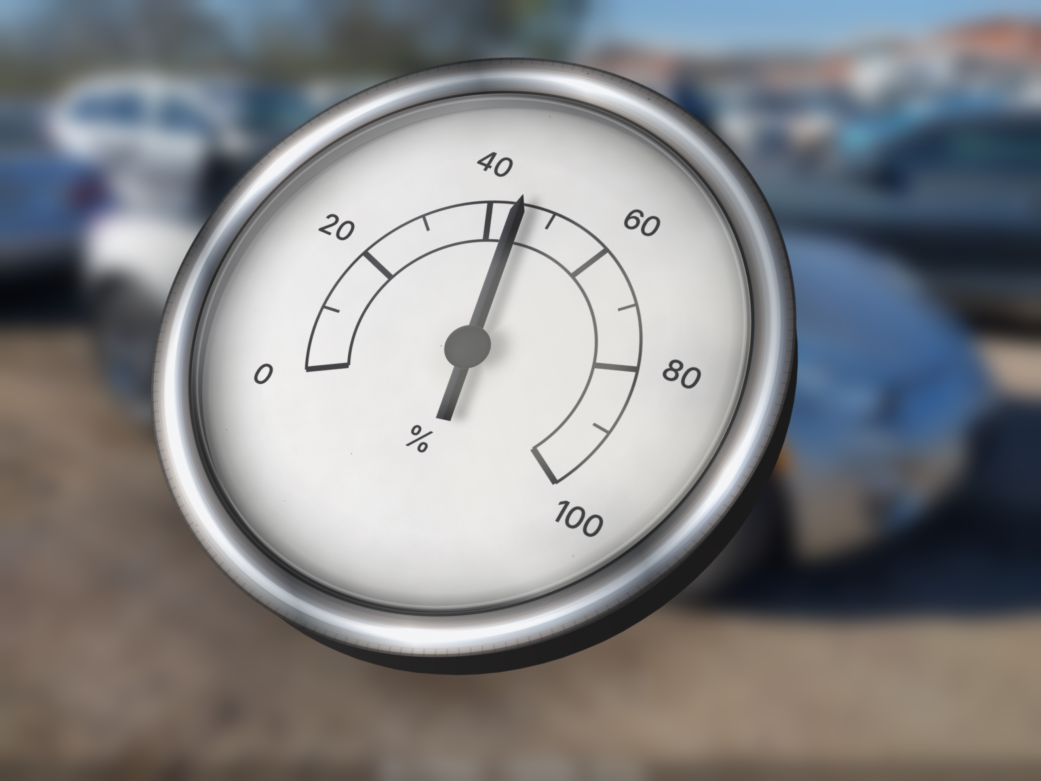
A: 45 %
